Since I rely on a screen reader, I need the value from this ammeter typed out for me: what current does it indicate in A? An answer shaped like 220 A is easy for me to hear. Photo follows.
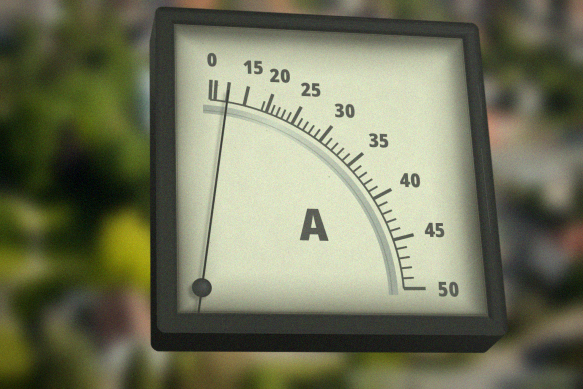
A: 10 A
